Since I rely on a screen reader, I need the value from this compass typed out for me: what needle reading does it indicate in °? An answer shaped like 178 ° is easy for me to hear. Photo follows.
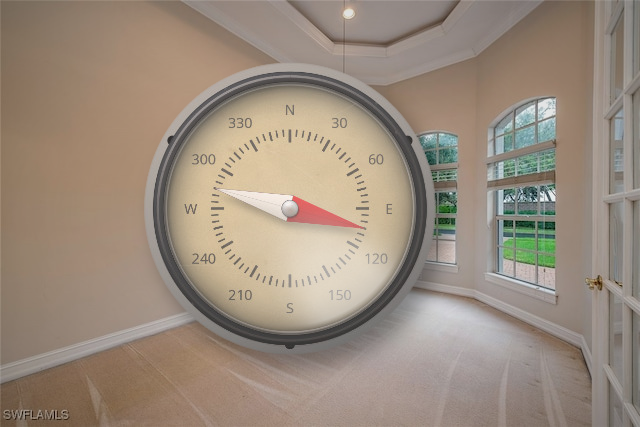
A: 105 °
